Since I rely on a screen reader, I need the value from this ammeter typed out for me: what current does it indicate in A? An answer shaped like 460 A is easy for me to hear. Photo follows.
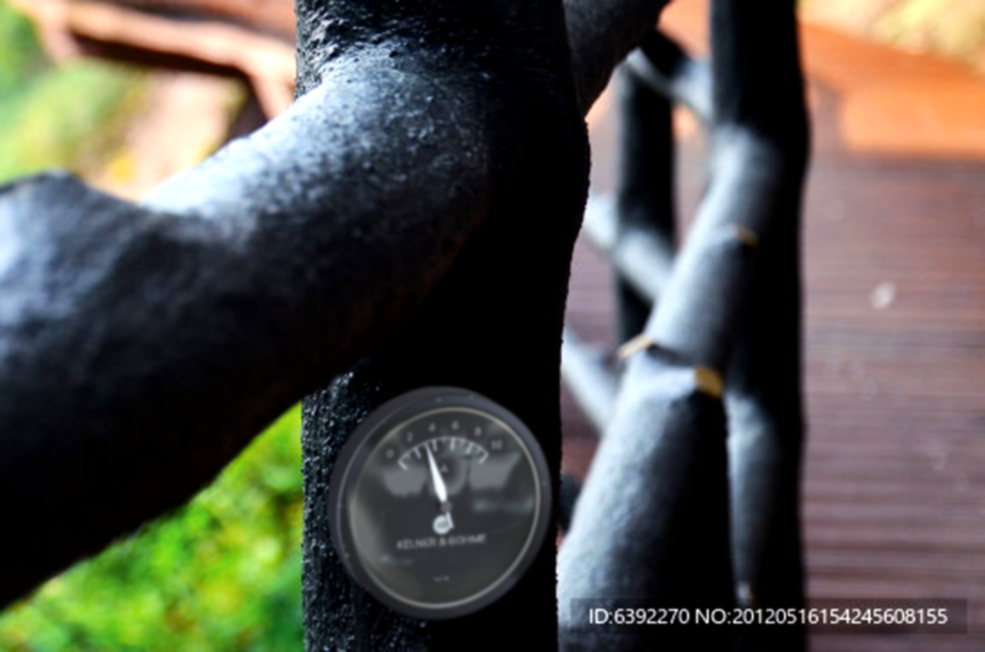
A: 3 A
